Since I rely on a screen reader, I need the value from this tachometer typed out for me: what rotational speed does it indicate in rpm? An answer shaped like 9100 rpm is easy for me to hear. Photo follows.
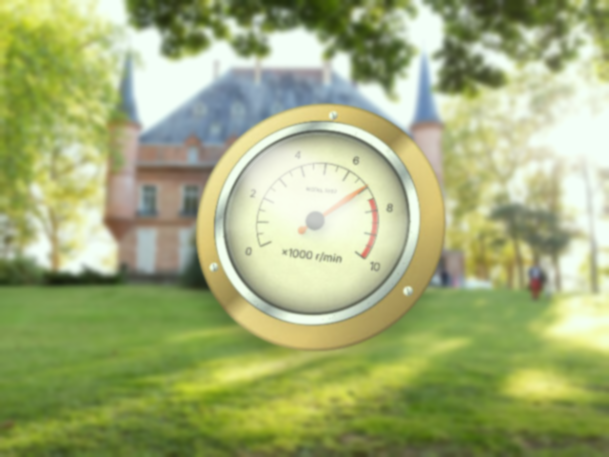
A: 7000 rpm
